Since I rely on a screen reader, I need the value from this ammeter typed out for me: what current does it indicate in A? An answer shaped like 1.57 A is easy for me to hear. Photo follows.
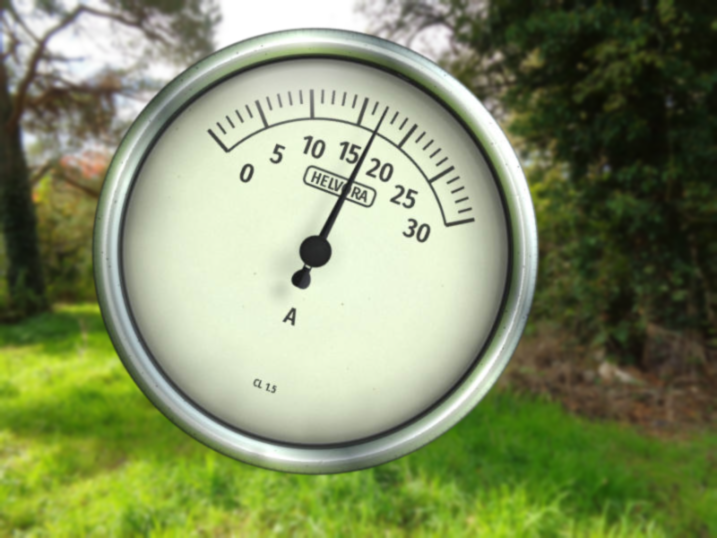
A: 17 A
